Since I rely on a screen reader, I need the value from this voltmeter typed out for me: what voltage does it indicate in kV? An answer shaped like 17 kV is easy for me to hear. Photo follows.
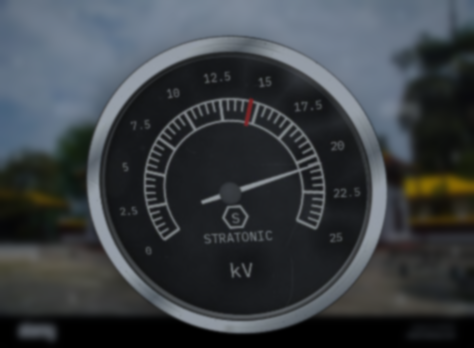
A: 20.5 kV
